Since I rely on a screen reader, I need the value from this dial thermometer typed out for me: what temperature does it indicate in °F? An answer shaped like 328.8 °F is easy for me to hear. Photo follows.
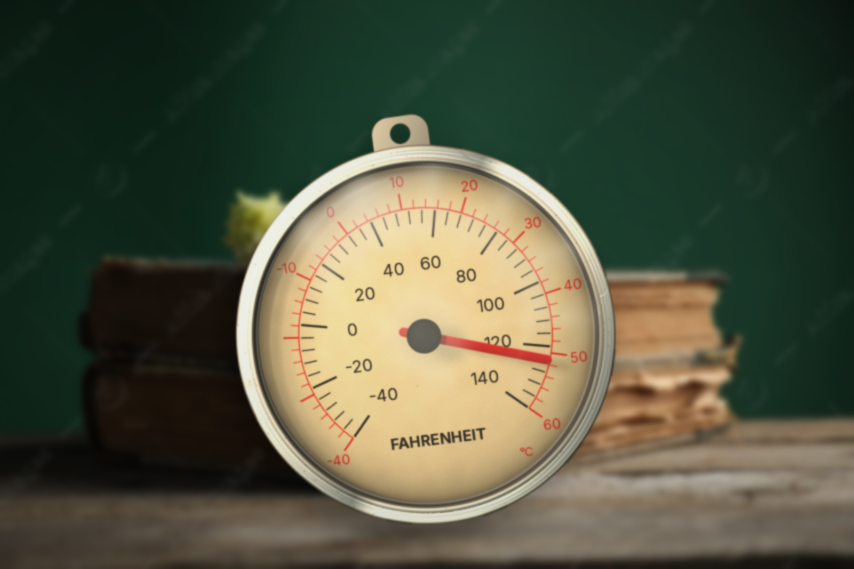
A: 124 °F
